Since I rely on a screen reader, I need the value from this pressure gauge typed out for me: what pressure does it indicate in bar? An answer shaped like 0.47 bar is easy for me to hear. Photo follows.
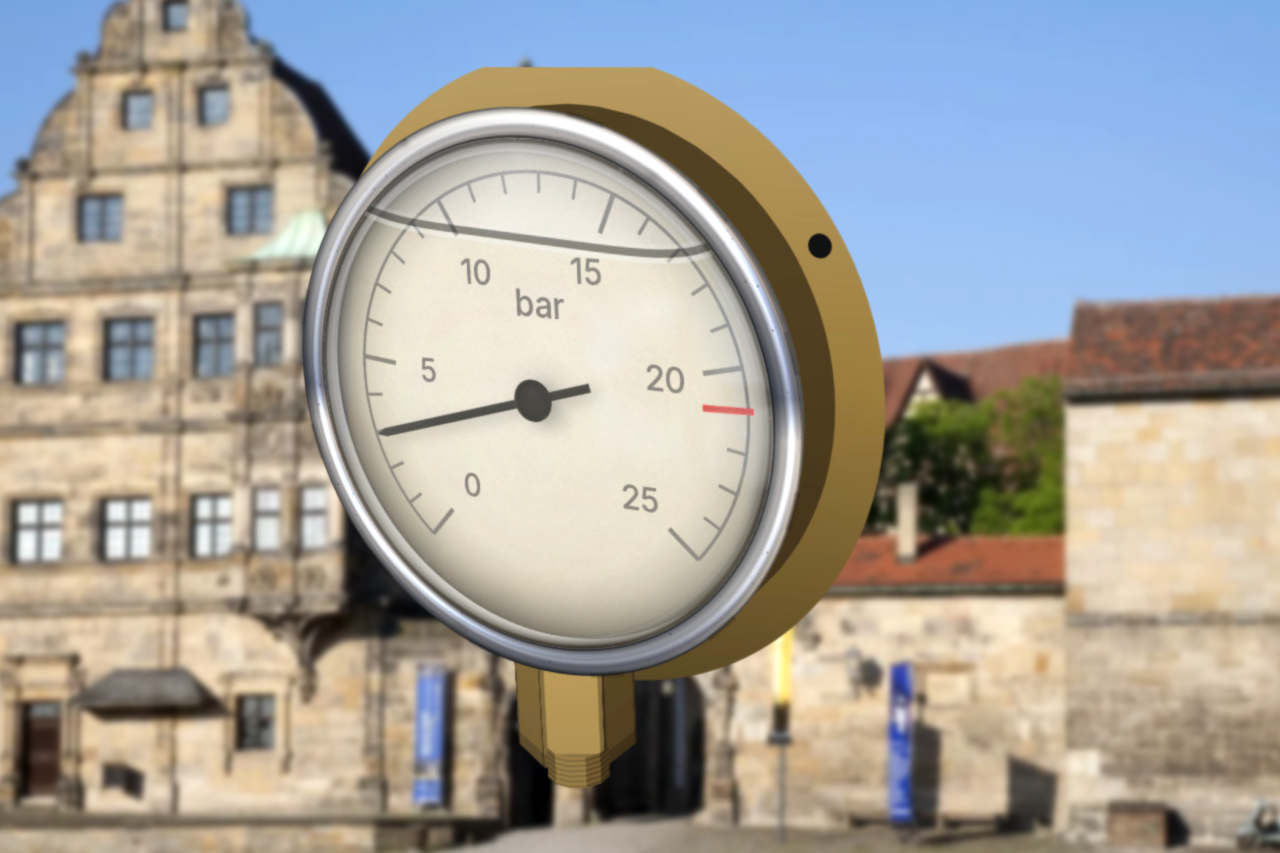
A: 3 bar
